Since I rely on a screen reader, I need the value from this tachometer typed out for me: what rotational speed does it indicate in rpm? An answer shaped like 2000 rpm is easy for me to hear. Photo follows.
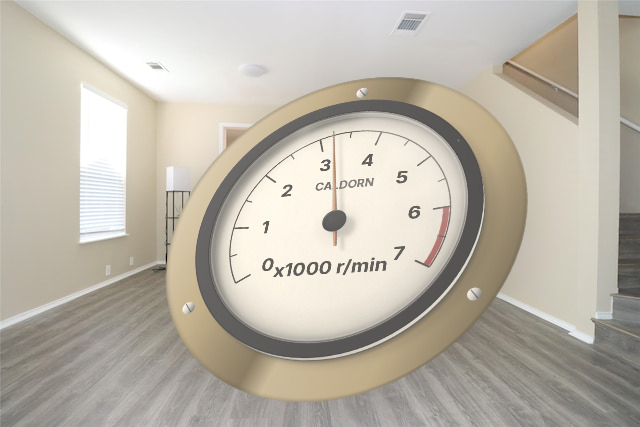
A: 3250 rpm
